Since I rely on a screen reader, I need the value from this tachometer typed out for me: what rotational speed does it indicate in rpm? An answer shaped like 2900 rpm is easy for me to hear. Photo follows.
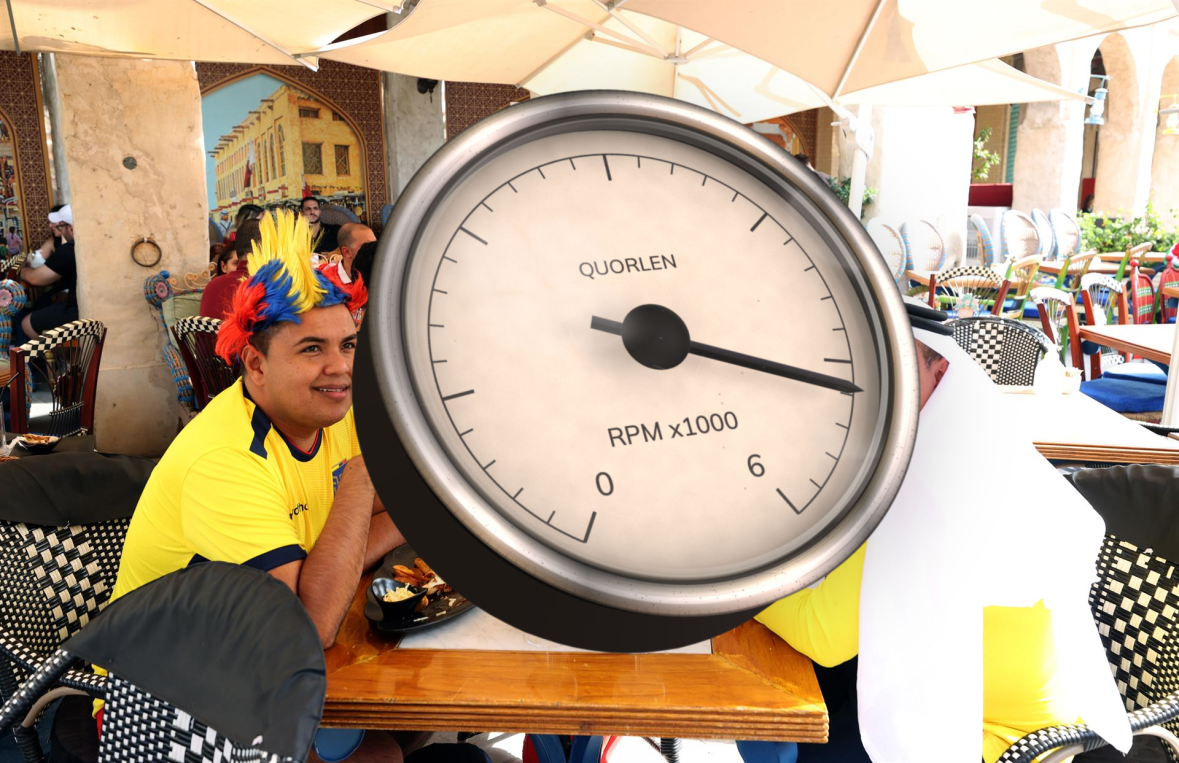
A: 5200 rpm
